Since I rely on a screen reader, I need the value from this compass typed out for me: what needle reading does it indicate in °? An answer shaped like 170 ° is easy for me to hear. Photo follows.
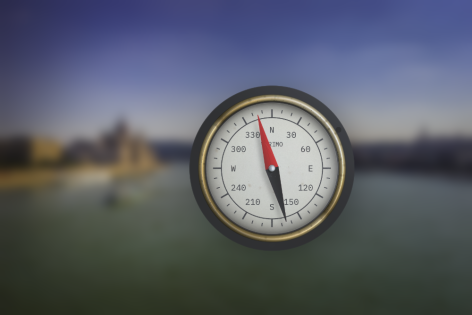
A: 345 °
